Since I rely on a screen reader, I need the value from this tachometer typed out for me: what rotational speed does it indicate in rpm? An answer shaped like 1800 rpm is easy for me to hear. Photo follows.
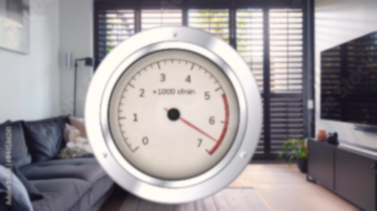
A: 6600 rpm
